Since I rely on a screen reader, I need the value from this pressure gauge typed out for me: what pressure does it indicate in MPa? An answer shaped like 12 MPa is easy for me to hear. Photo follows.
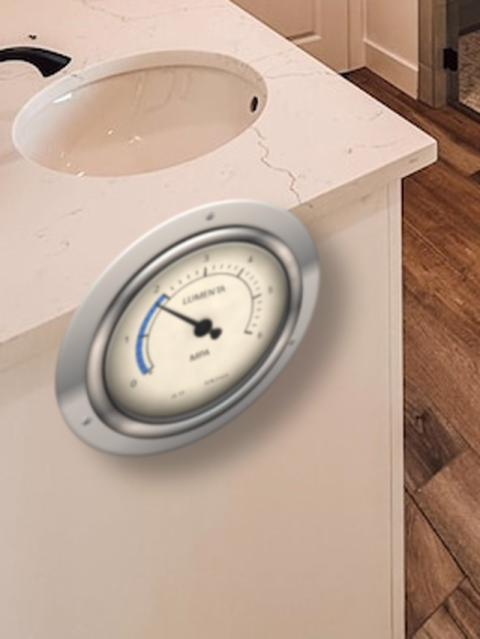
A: 1.8 MPa
